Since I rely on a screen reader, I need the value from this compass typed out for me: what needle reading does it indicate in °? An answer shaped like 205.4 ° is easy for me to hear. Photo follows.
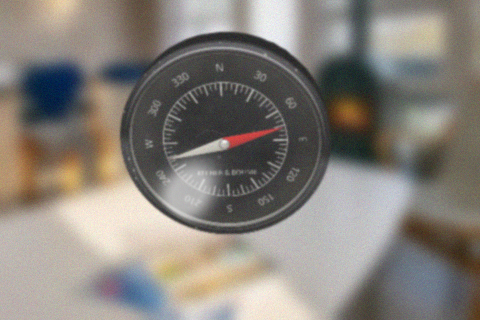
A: 75 °
